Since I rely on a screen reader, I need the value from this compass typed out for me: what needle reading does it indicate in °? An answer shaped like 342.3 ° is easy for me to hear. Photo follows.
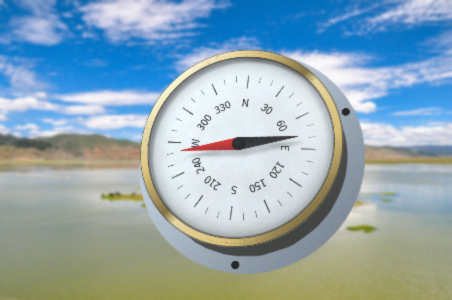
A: 260 °
